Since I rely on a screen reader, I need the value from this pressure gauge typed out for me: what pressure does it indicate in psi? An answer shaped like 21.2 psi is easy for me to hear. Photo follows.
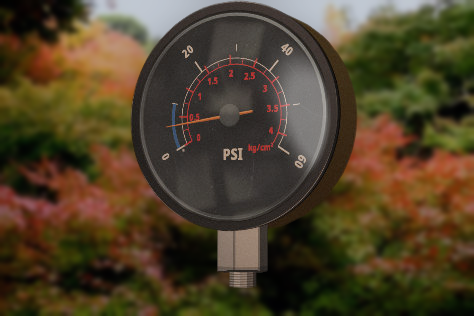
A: 5 psi
